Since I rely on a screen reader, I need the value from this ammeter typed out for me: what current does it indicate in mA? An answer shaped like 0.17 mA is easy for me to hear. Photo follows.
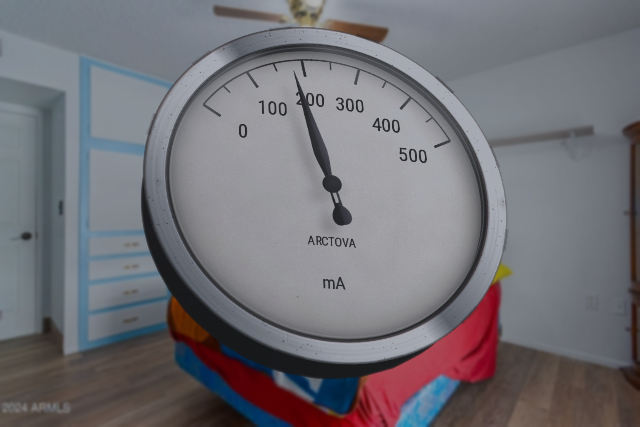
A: 175 mA
